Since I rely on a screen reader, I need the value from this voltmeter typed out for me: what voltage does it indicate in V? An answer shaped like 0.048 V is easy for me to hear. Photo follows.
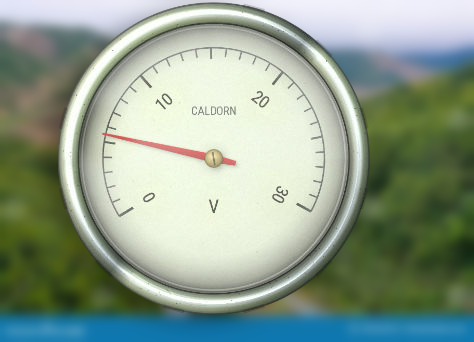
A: 5.5 V
